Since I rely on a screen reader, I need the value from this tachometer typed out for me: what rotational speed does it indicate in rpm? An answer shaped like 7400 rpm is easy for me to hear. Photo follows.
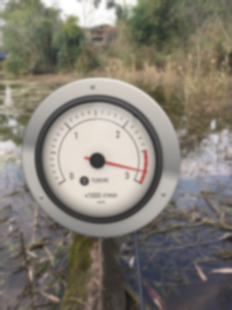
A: 2800 rpm
